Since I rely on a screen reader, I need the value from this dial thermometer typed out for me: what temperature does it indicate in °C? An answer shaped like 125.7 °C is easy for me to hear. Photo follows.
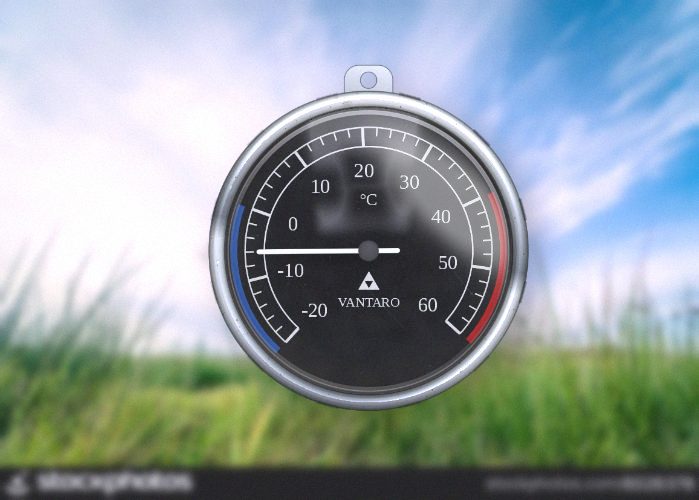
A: -6 °C
